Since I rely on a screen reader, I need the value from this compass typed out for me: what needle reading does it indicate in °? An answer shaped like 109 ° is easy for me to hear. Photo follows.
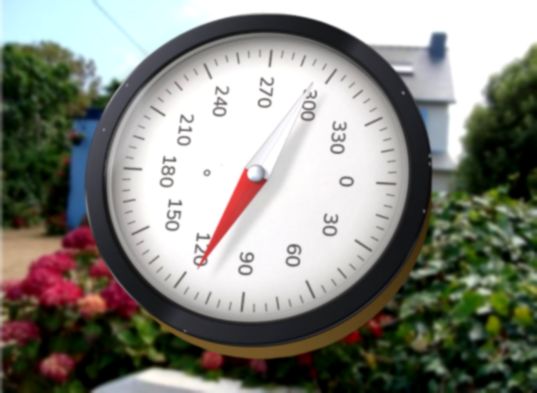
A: 115 °
